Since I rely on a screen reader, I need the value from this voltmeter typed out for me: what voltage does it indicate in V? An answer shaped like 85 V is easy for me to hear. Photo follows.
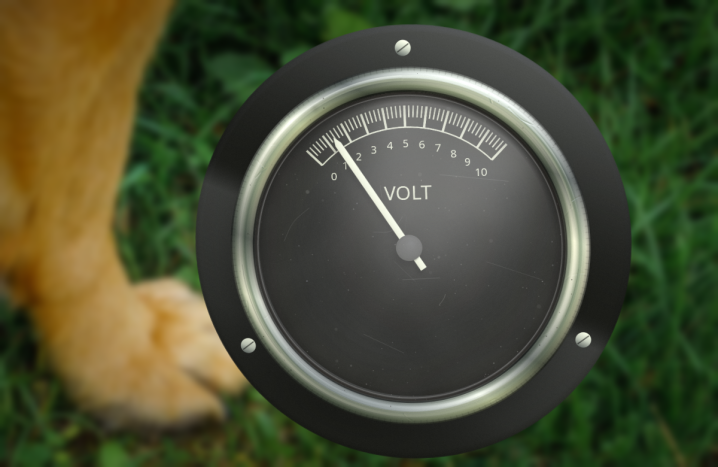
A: 1.4 V
